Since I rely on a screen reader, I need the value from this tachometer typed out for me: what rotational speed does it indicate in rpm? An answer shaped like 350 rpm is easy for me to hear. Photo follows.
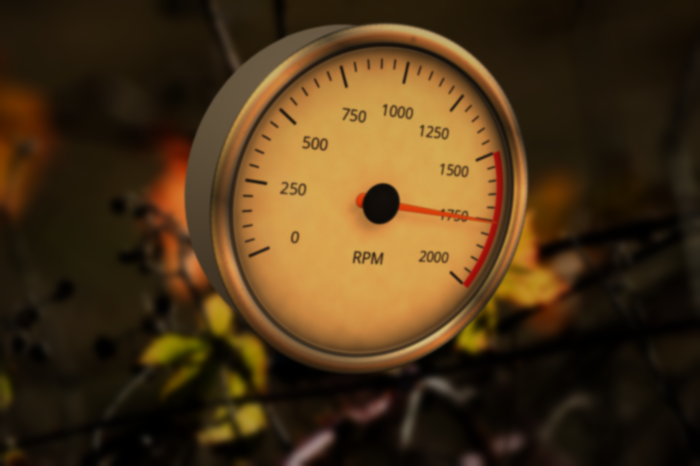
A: 1750 rpm
